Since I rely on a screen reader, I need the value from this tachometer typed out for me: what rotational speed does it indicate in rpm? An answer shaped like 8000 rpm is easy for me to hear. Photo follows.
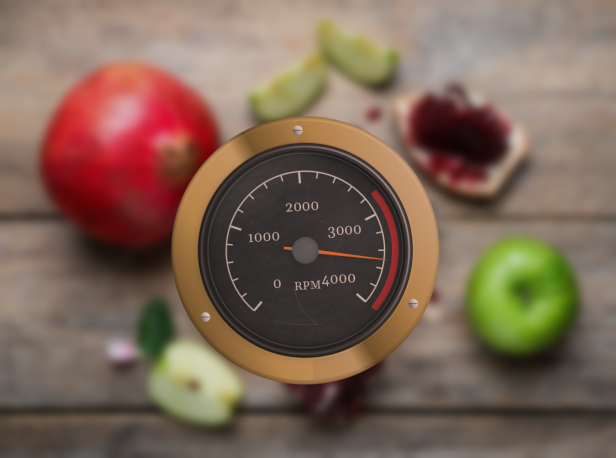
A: 3500 rpm
